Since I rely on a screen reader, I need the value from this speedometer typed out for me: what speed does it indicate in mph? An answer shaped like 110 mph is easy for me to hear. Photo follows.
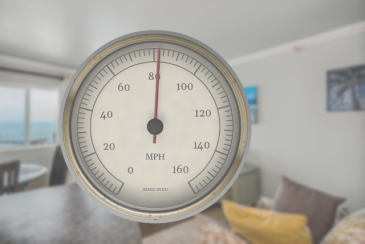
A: 82 mph
